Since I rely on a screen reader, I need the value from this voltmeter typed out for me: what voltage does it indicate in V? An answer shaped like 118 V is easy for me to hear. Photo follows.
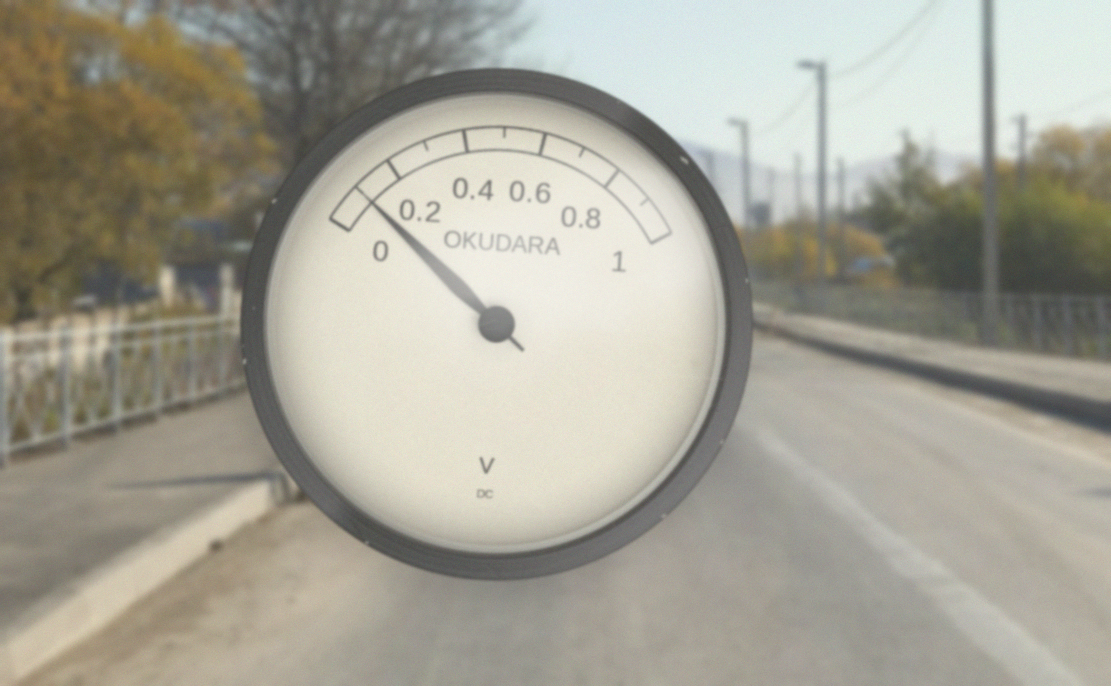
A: 0.1 V
